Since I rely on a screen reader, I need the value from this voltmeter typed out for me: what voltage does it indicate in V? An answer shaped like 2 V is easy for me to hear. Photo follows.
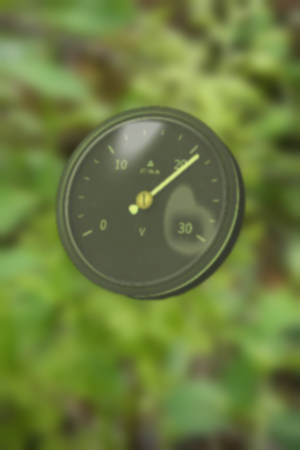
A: 21 V
